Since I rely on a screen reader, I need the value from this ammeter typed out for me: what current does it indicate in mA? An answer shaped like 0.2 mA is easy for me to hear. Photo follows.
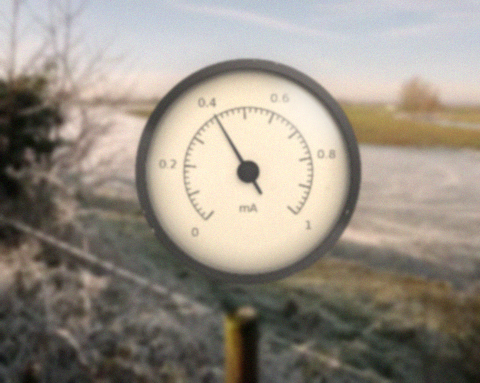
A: 0.4 mA
